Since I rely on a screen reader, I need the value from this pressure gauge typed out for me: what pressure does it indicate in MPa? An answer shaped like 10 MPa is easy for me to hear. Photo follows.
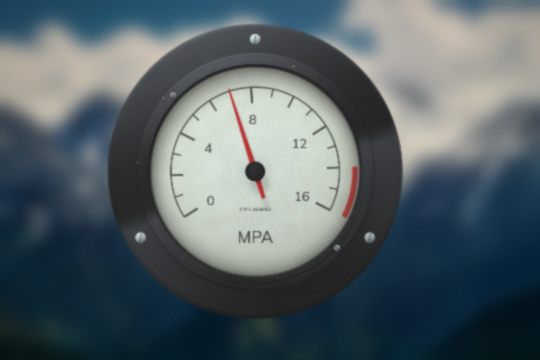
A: 7 MPa
